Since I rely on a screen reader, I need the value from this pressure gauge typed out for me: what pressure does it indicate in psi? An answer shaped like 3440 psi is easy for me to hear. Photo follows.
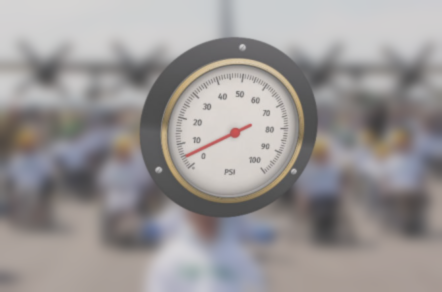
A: 5 psi
